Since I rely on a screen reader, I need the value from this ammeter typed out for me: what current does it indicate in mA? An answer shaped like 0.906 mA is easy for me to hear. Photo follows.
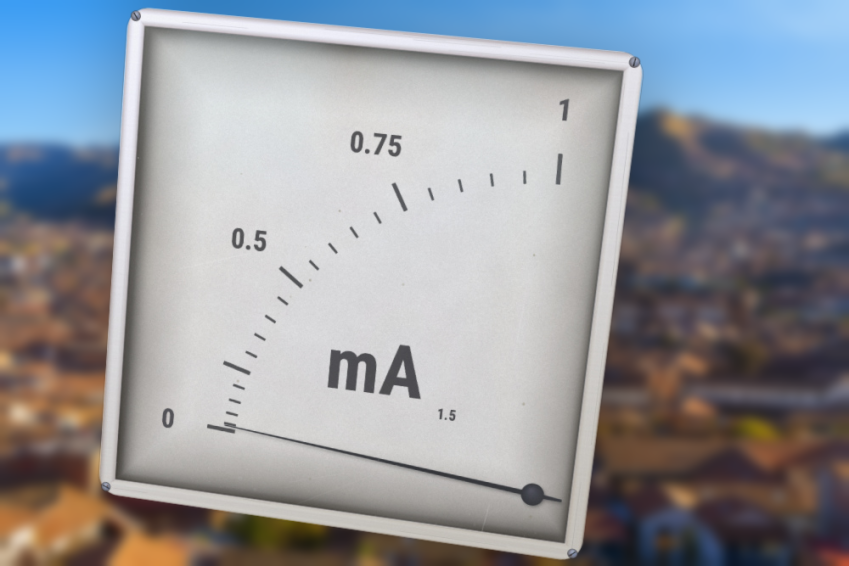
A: 0.05 mA
